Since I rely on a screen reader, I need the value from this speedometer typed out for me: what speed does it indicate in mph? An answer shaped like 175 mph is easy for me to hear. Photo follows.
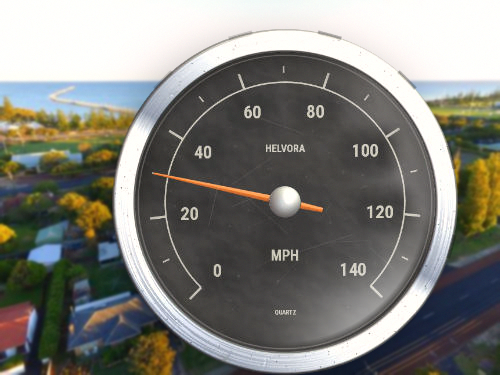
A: 30 mph
